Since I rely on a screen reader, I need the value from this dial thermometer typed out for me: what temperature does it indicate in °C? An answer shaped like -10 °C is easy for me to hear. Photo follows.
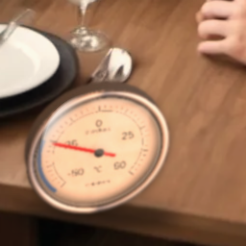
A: -25 °C
